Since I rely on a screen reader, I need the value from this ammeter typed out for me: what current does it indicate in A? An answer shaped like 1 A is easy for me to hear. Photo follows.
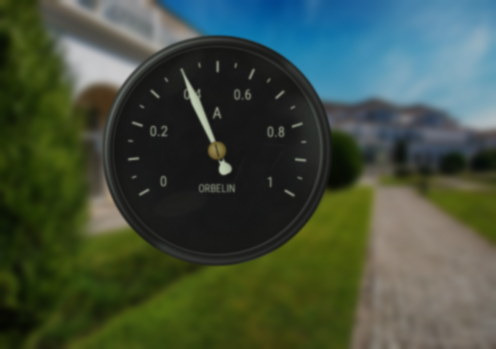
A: 0.4 A
